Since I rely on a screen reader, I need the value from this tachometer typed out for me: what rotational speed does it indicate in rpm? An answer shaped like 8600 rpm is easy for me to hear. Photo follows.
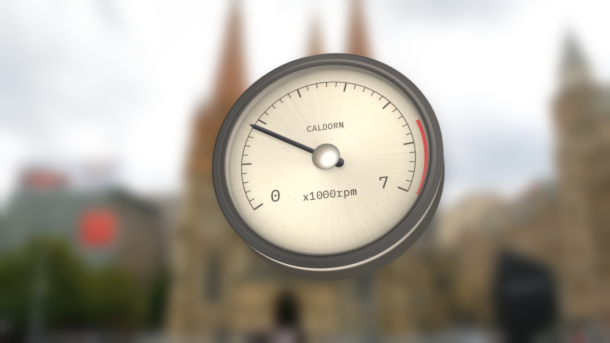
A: 1800 rpm
